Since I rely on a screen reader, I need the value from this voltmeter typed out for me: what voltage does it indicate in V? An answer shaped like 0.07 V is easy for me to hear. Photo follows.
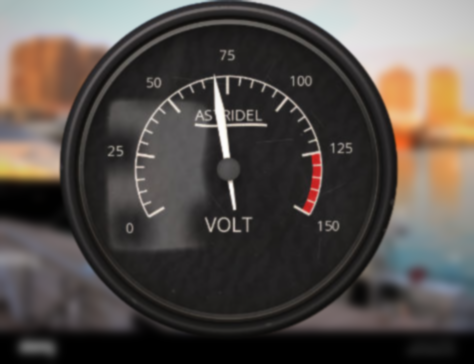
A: 70 V
